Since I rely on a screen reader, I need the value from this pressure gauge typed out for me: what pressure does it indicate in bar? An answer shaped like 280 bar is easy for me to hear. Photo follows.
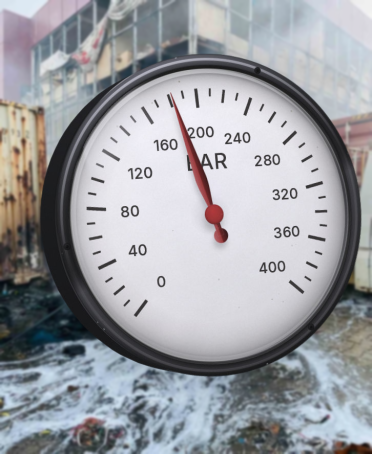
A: 180 bar
